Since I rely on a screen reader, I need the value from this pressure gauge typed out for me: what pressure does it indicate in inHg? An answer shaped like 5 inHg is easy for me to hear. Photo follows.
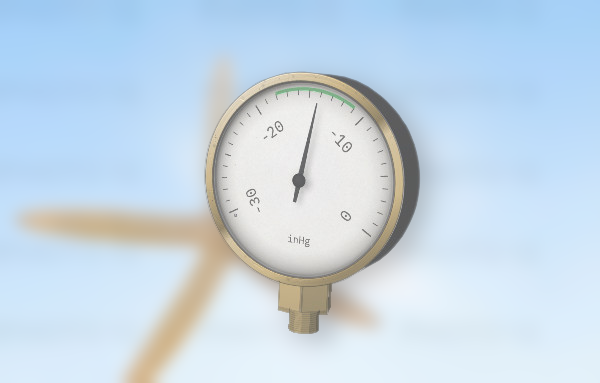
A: -14 inHg
